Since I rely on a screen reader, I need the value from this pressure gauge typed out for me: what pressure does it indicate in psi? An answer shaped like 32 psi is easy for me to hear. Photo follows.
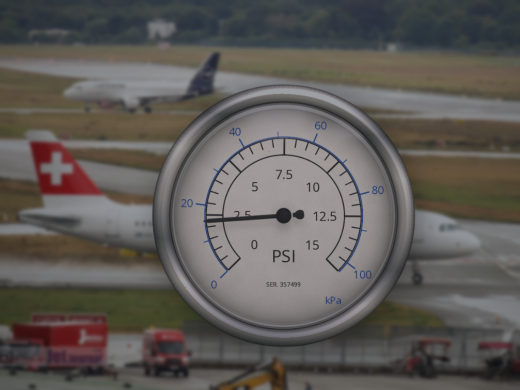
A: 2.25 psi
